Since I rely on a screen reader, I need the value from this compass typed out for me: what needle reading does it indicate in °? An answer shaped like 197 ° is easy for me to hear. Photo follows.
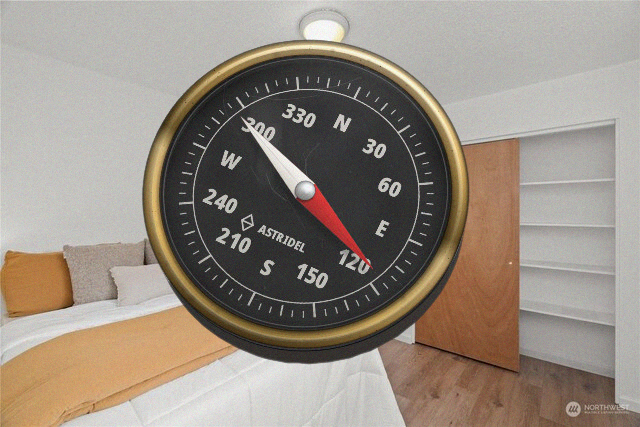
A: 115 °
